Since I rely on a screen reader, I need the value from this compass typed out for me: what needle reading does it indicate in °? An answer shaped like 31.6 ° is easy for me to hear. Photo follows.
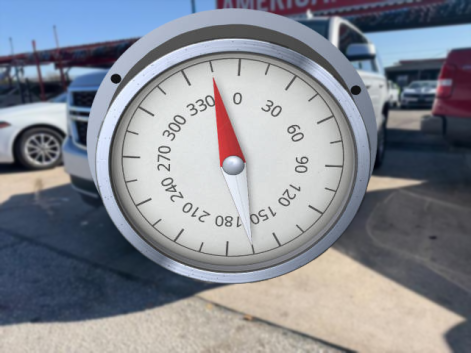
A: 345 °
